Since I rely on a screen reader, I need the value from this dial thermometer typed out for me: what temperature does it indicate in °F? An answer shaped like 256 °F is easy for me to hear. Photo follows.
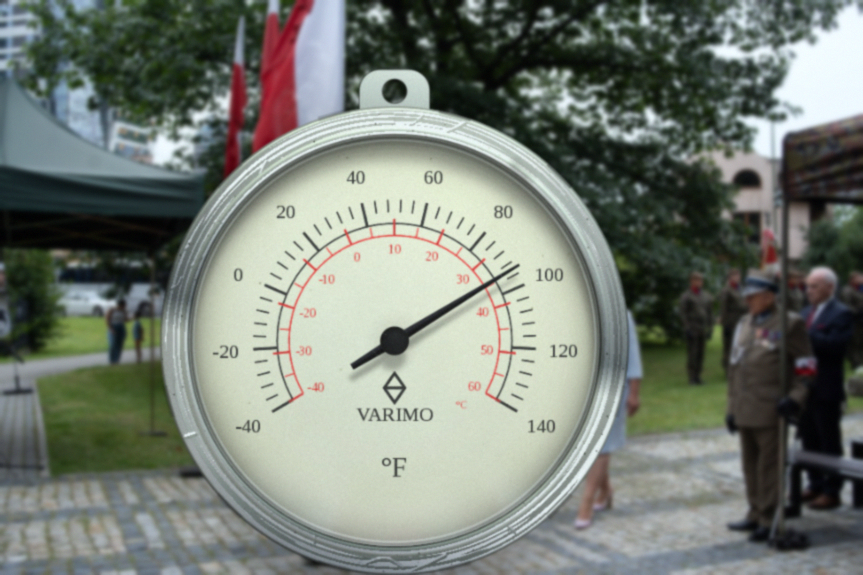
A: 94 °F
